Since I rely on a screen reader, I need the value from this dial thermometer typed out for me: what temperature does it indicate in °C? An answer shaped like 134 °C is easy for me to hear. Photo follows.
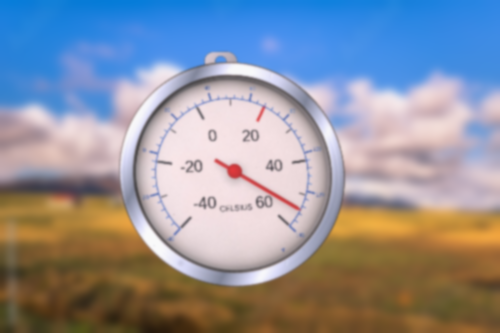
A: 55 °C
